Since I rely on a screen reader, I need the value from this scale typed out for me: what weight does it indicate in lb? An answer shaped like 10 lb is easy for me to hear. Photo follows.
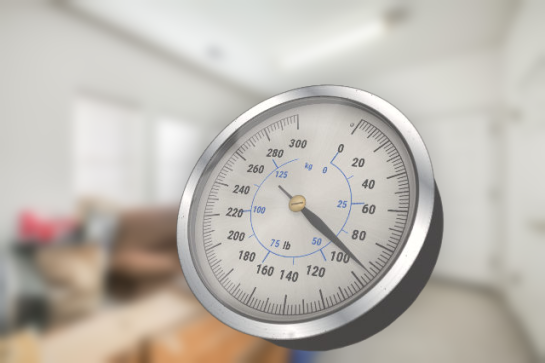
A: 94 lb
